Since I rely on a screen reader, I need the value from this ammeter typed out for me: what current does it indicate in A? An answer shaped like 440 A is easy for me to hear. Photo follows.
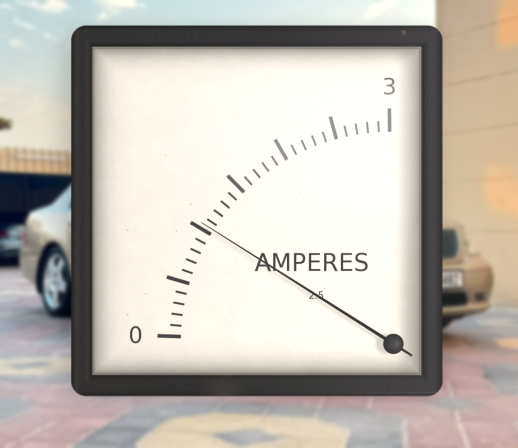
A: 1.05 A
